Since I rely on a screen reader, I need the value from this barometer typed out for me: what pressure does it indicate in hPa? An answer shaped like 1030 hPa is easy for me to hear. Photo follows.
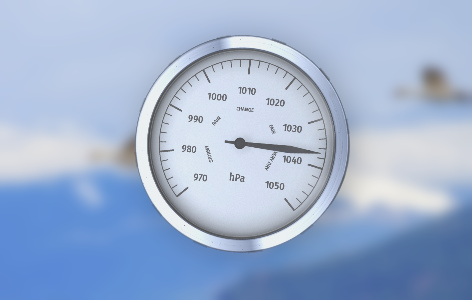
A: 1037 hPa
